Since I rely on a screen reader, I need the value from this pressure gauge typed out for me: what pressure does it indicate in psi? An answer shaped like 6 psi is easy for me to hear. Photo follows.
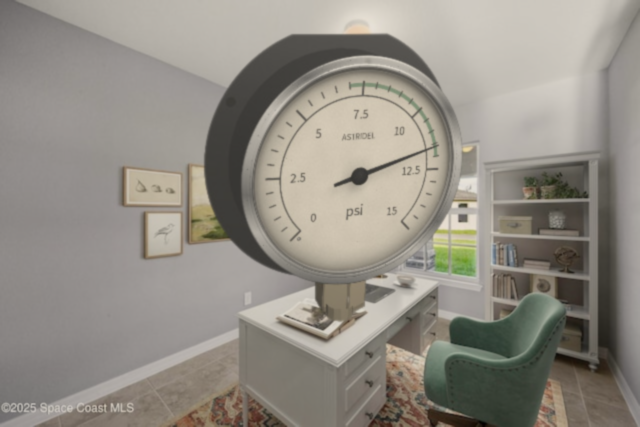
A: 11.5 psi
